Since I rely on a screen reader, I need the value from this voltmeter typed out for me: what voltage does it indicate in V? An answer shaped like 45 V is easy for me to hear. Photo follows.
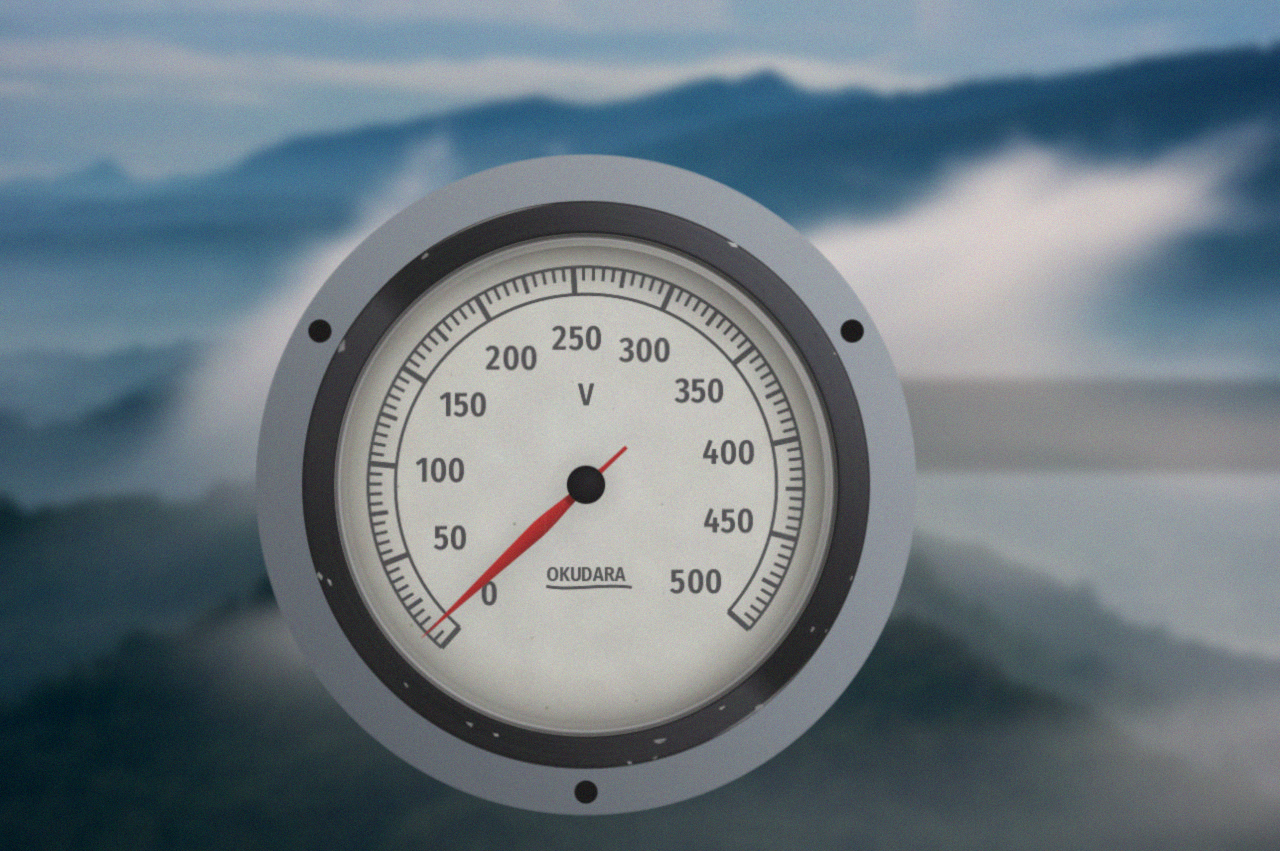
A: 10 V
